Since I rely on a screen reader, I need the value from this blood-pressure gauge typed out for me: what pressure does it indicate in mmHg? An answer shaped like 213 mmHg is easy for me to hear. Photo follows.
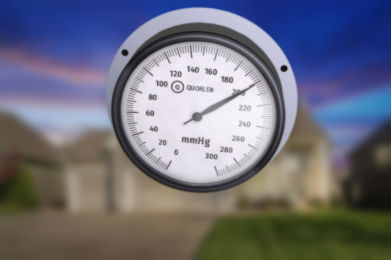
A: 200 mmHg
